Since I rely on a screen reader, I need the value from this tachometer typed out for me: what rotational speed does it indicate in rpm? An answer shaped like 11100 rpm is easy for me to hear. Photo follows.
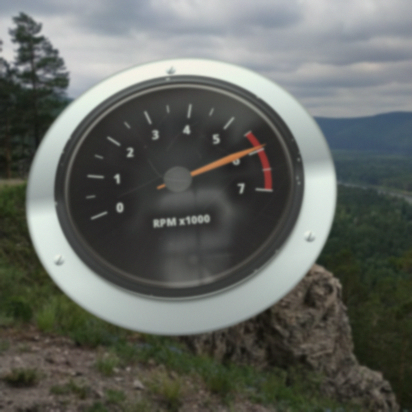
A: 6000 rpm
